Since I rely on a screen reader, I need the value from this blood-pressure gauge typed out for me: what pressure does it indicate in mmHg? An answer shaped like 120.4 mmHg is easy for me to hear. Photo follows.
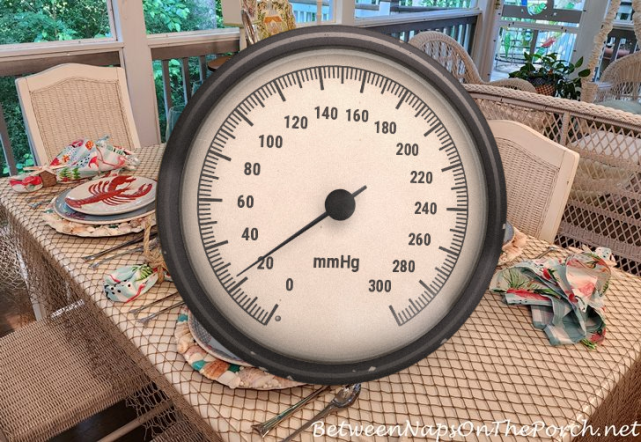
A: 24 mmHg
